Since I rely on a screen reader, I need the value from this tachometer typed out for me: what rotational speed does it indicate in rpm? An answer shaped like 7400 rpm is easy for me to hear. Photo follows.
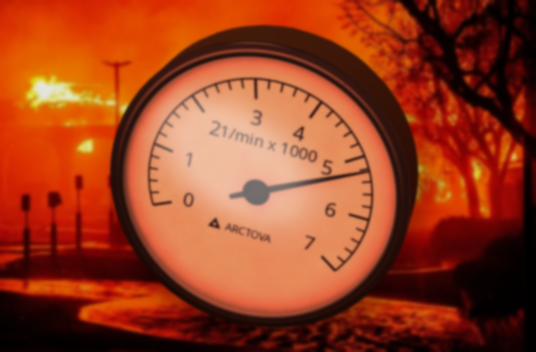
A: 5200 rpm
